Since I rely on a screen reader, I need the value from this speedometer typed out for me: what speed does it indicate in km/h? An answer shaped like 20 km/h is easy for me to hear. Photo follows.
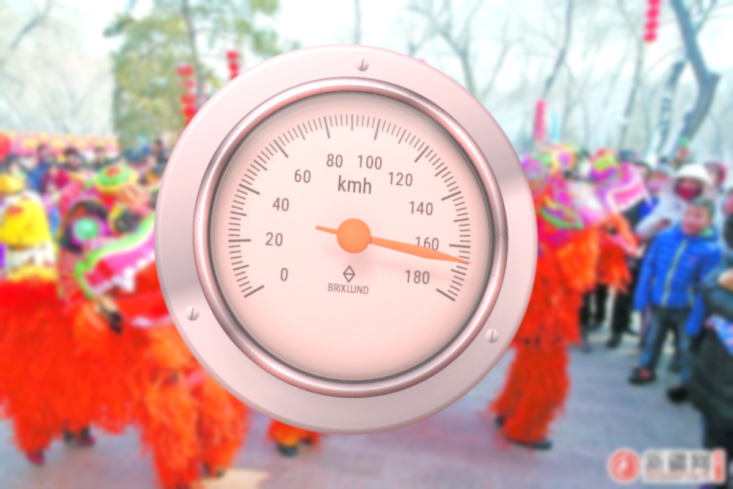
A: 166 km/h
